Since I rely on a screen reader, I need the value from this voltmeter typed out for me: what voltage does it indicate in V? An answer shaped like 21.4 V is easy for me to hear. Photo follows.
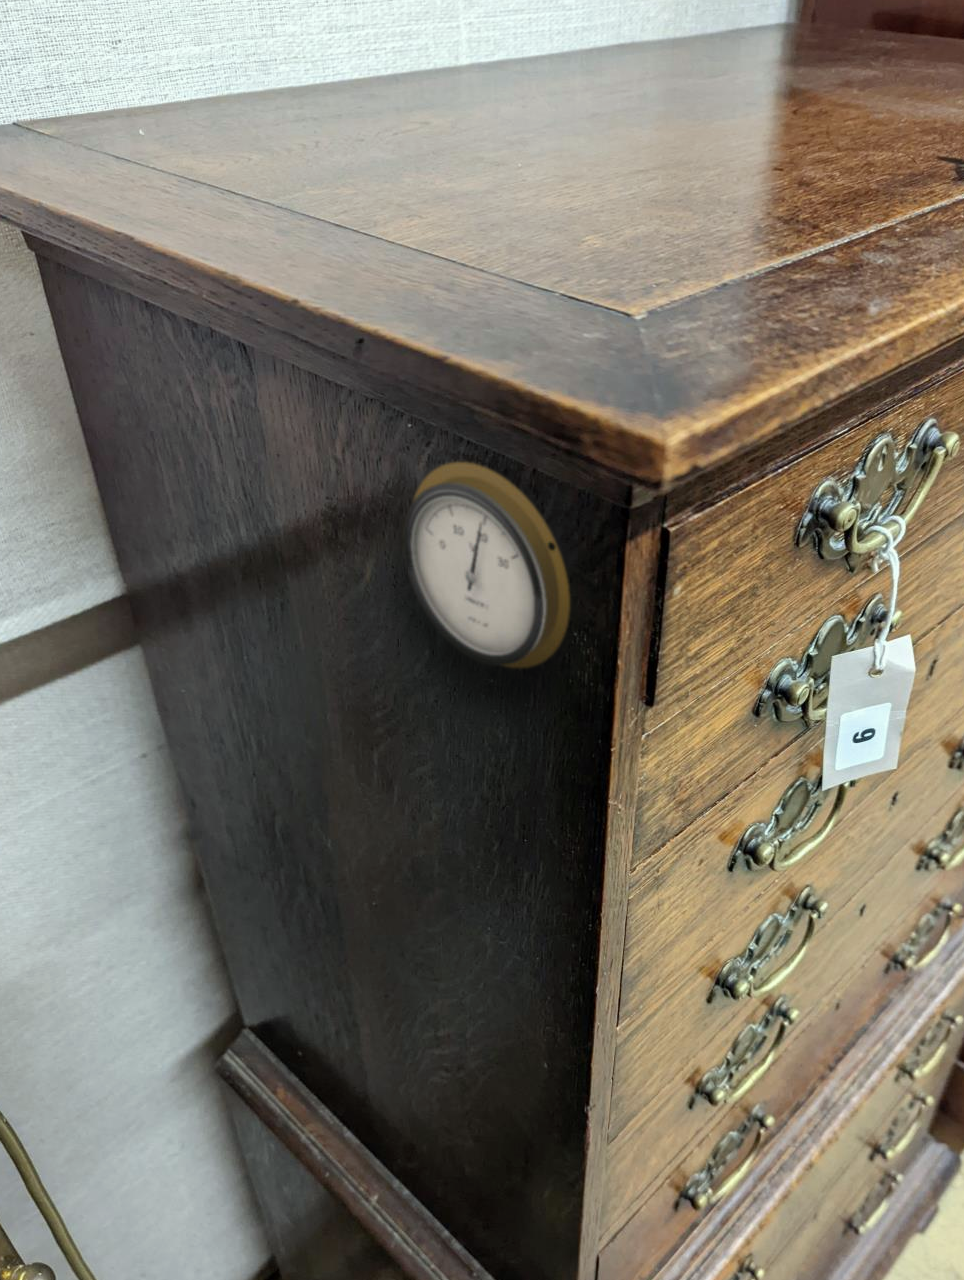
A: 20 V
